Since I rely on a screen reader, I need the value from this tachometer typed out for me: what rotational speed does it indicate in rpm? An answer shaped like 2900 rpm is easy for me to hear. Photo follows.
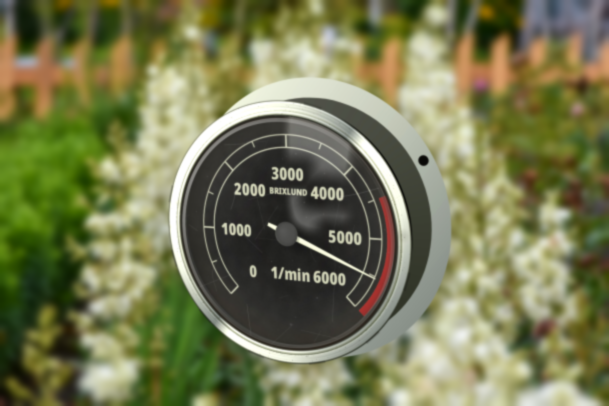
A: 5500 rpm
